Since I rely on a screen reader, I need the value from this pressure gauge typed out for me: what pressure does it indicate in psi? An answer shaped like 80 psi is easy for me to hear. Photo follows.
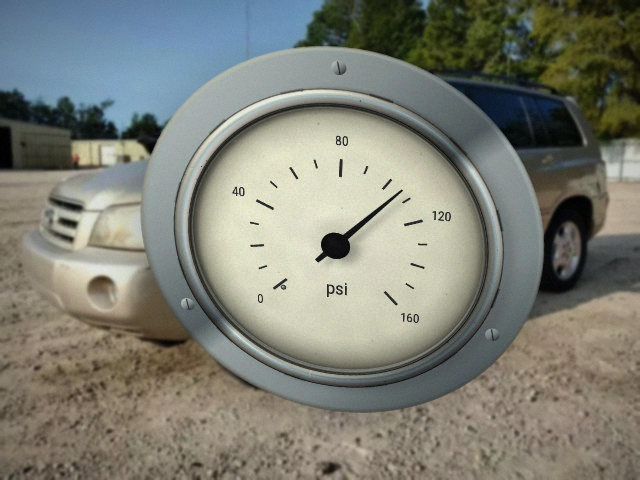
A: 105 psi
